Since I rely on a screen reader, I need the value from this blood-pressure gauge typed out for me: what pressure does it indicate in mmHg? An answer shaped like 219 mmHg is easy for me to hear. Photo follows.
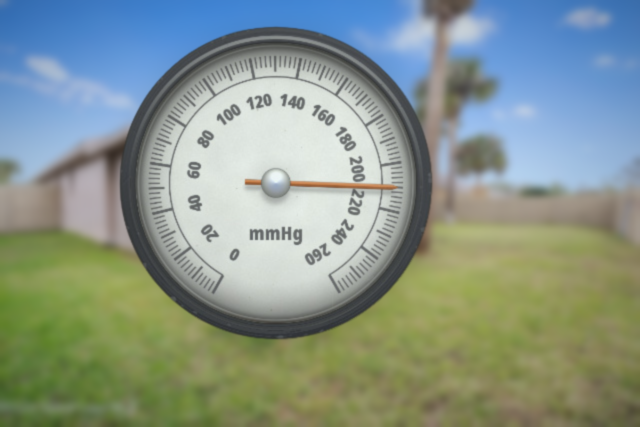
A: 210 mmHg
